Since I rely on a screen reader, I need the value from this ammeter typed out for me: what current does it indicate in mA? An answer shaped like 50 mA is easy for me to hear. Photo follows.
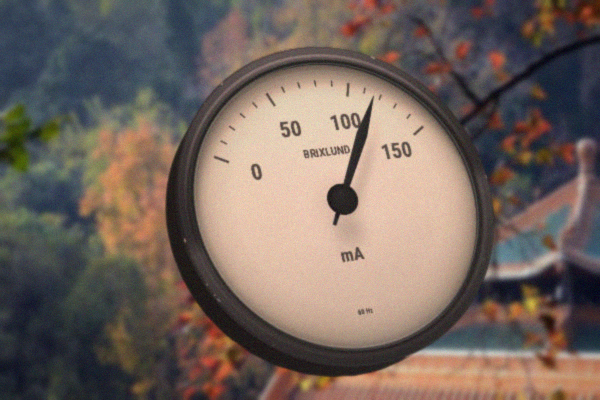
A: 115 mA
